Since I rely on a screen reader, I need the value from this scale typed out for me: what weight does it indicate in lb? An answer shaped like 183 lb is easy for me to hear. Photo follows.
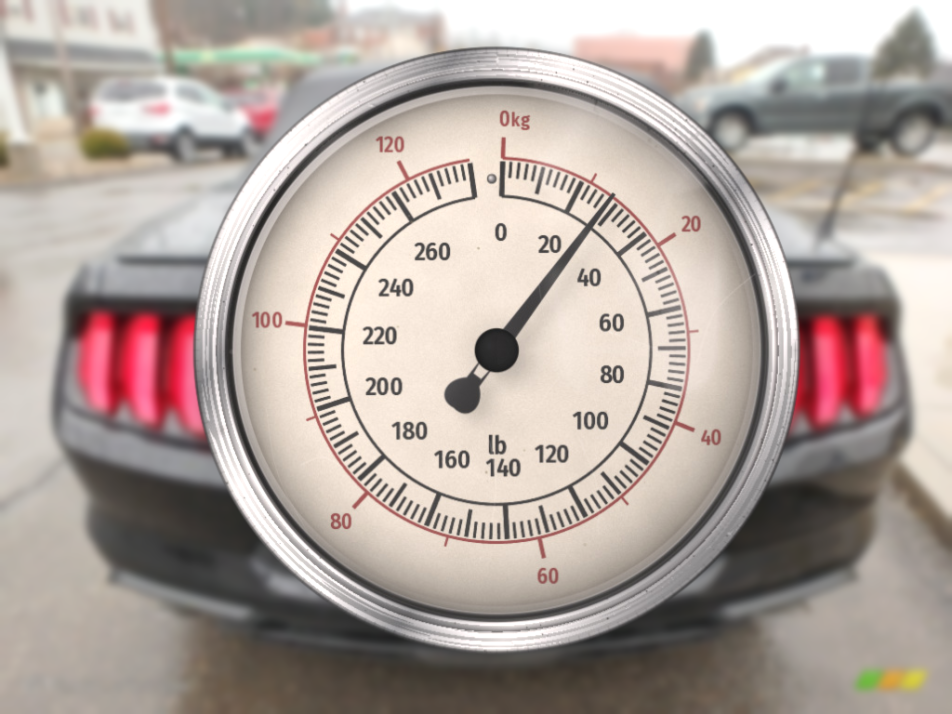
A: 28 lb
